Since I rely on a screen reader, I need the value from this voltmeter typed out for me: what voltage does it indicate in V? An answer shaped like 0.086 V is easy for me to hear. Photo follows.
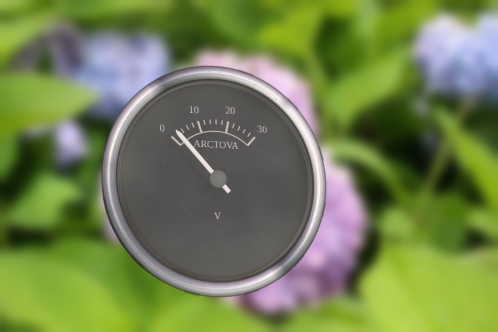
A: 2 V
